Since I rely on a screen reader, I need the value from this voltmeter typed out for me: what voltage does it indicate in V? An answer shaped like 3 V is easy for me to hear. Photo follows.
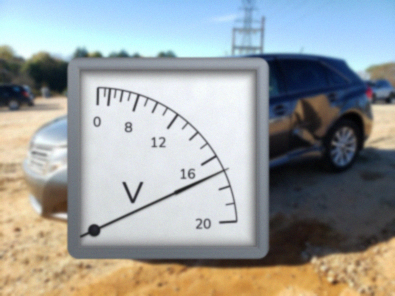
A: 17 V
